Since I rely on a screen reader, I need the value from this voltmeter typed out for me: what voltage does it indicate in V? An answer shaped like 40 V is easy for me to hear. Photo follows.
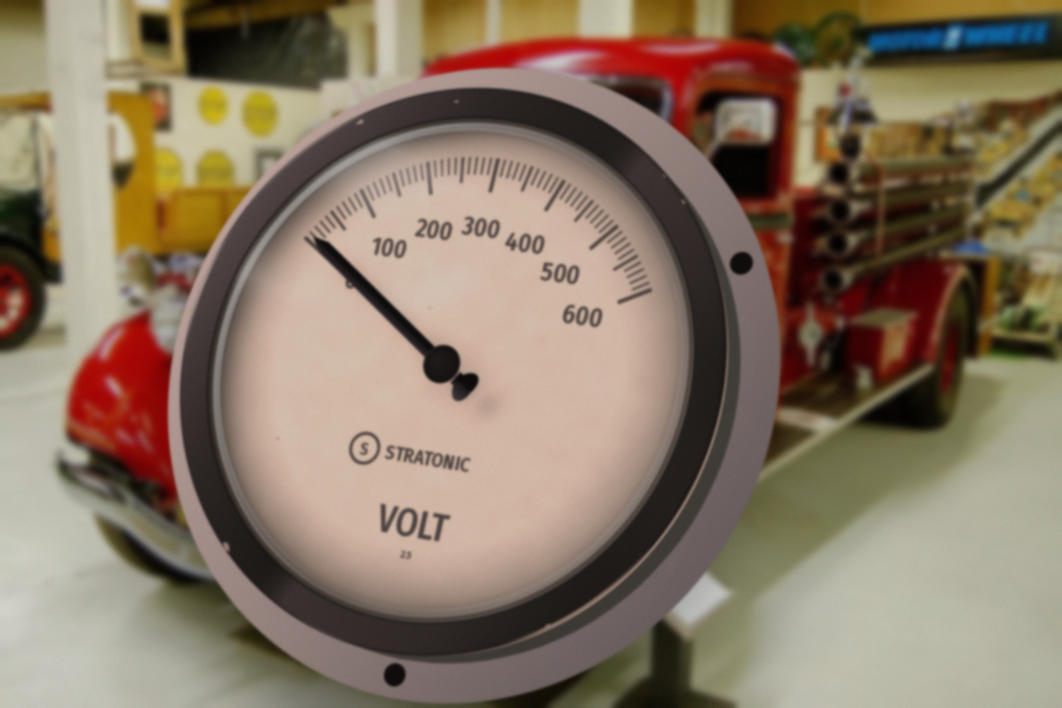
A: 10 V
